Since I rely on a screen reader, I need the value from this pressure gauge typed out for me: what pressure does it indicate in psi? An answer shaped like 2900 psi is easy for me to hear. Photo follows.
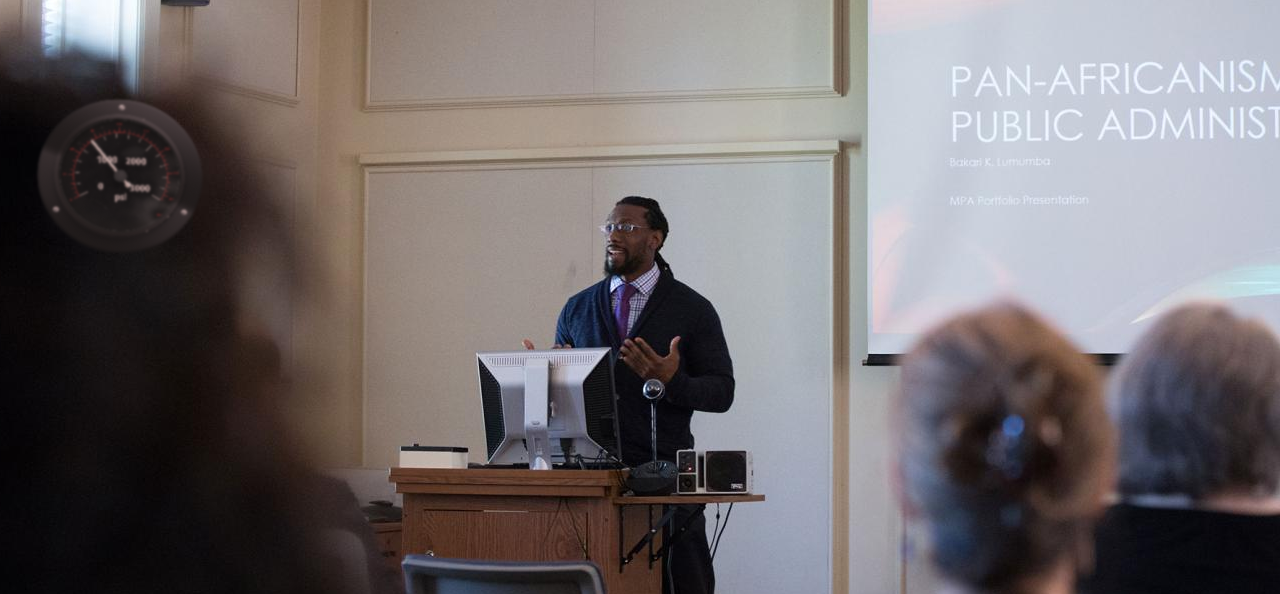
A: 1000 psi
